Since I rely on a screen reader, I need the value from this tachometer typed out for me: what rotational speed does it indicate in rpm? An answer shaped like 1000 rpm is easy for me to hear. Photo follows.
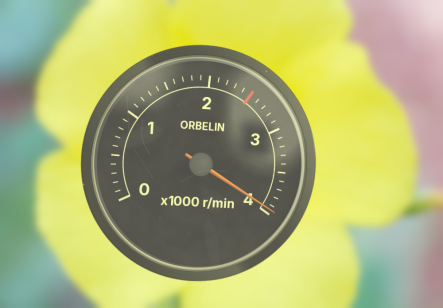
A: 3950 rpm
